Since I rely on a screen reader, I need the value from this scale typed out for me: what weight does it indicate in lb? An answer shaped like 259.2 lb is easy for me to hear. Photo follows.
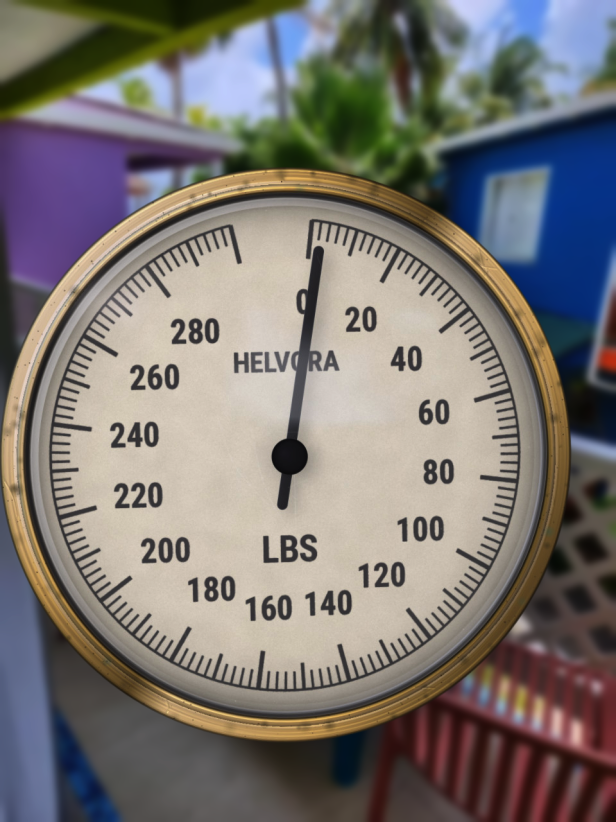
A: 2 lb
